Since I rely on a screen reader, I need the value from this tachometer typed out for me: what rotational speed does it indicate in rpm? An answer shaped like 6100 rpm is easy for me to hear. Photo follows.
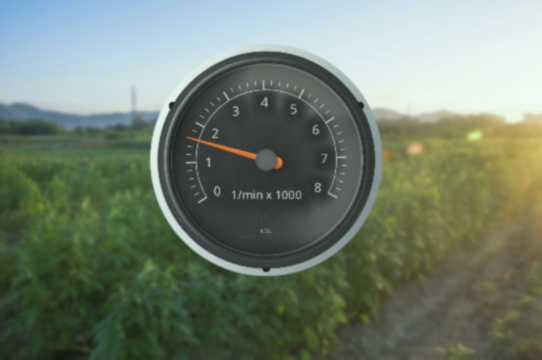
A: 1600 rpm
